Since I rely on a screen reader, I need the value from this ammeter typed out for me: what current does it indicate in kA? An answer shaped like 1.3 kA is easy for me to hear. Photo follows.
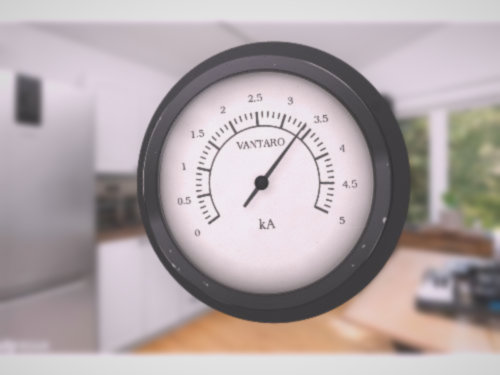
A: 3.4 kA
